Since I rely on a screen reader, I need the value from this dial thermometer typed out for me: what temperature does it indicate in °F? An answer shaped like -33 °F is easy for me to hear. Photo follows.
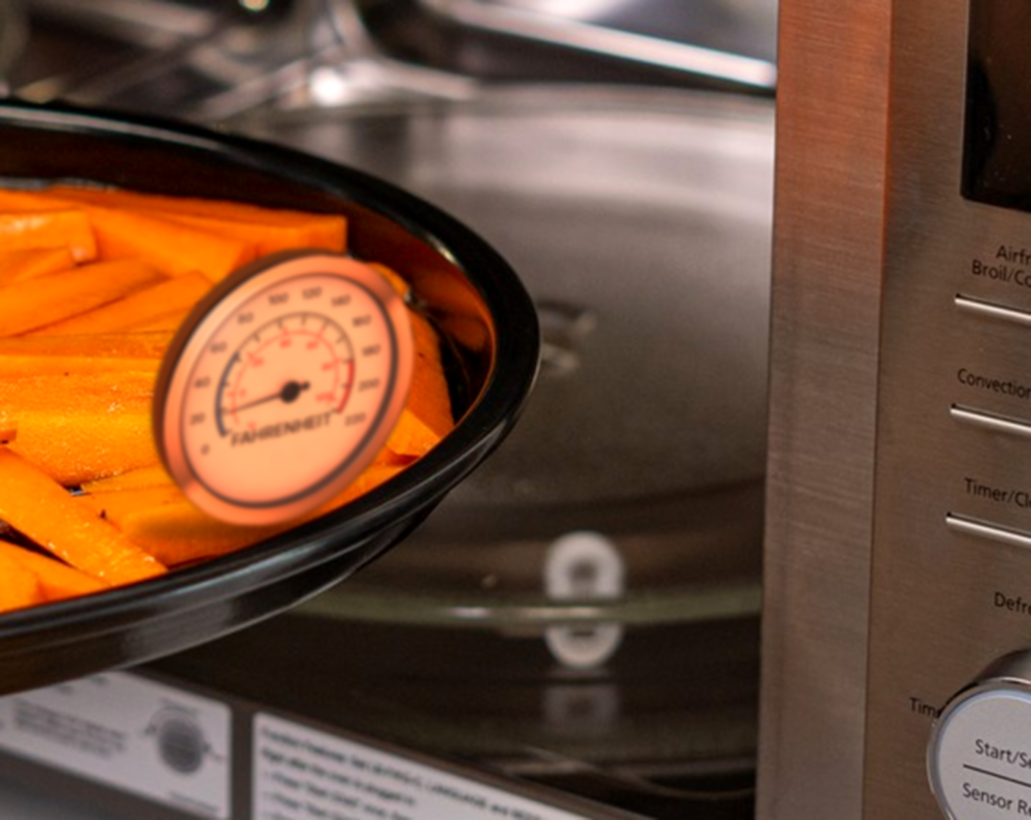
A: 20 °F
